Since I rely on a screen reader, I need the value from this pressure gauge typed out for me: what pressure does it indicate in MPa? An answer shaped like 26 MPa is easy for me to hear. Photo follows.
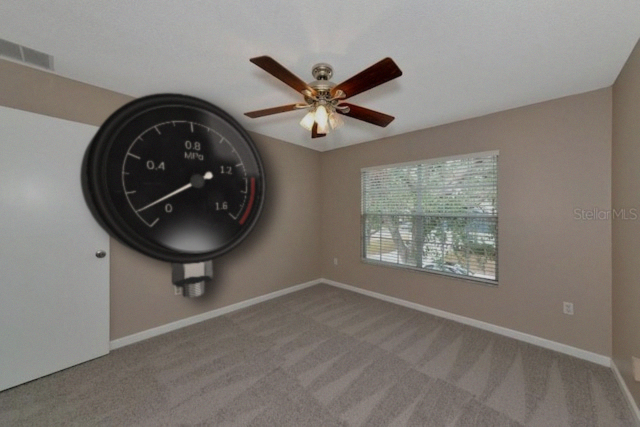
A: 0.1 MPa
